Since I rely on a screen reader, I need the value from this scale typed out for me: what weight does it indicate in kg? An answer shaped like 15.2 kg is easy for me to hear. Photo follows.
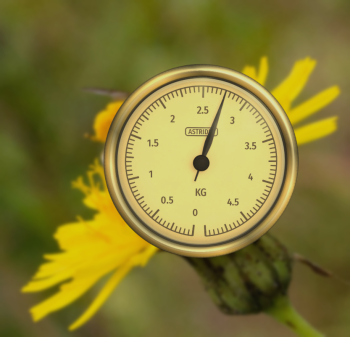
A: 2.75 kg
